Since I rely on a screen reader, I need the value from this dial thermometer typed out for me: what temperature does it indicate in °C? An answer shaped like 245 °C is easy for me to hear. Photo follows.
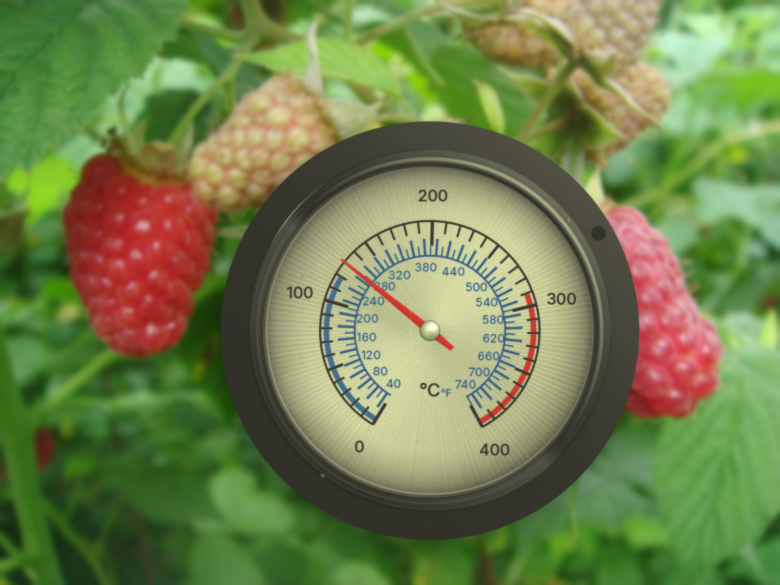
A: 130 °C
